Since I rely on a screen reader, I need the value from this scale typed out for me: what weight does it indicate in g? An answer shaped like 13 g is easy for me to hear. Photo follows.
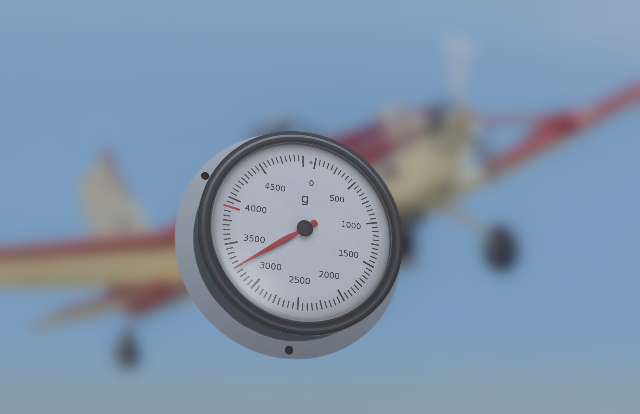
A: 3250 g
